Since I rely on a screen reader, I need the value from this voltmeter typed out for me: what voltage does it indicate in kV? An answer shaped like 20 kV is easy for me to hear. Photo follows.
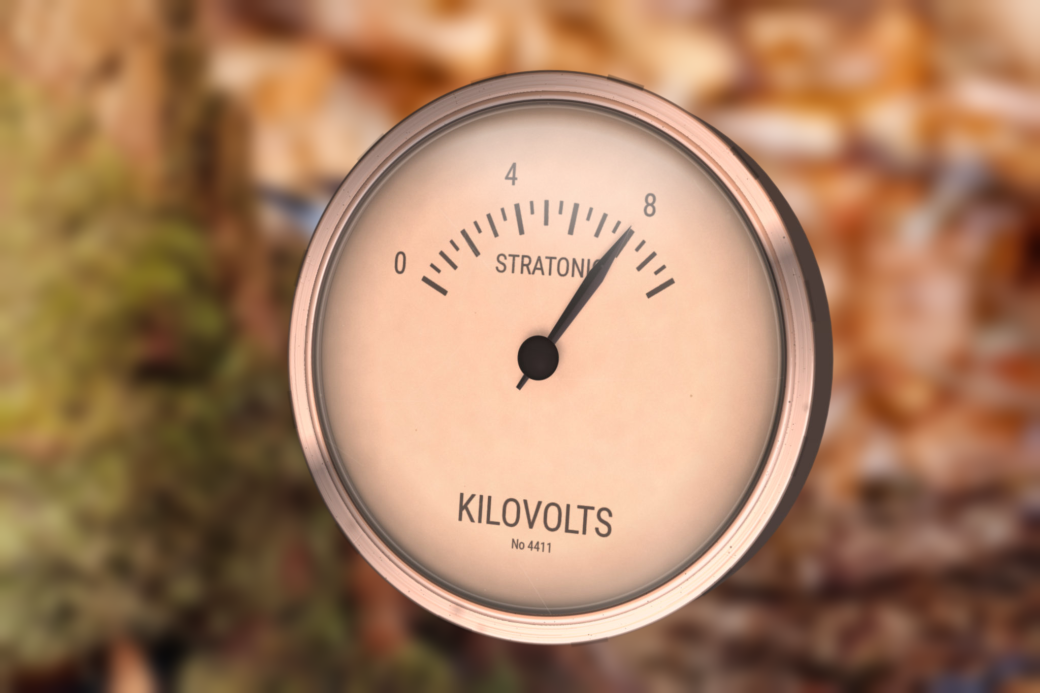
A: 8 kV
